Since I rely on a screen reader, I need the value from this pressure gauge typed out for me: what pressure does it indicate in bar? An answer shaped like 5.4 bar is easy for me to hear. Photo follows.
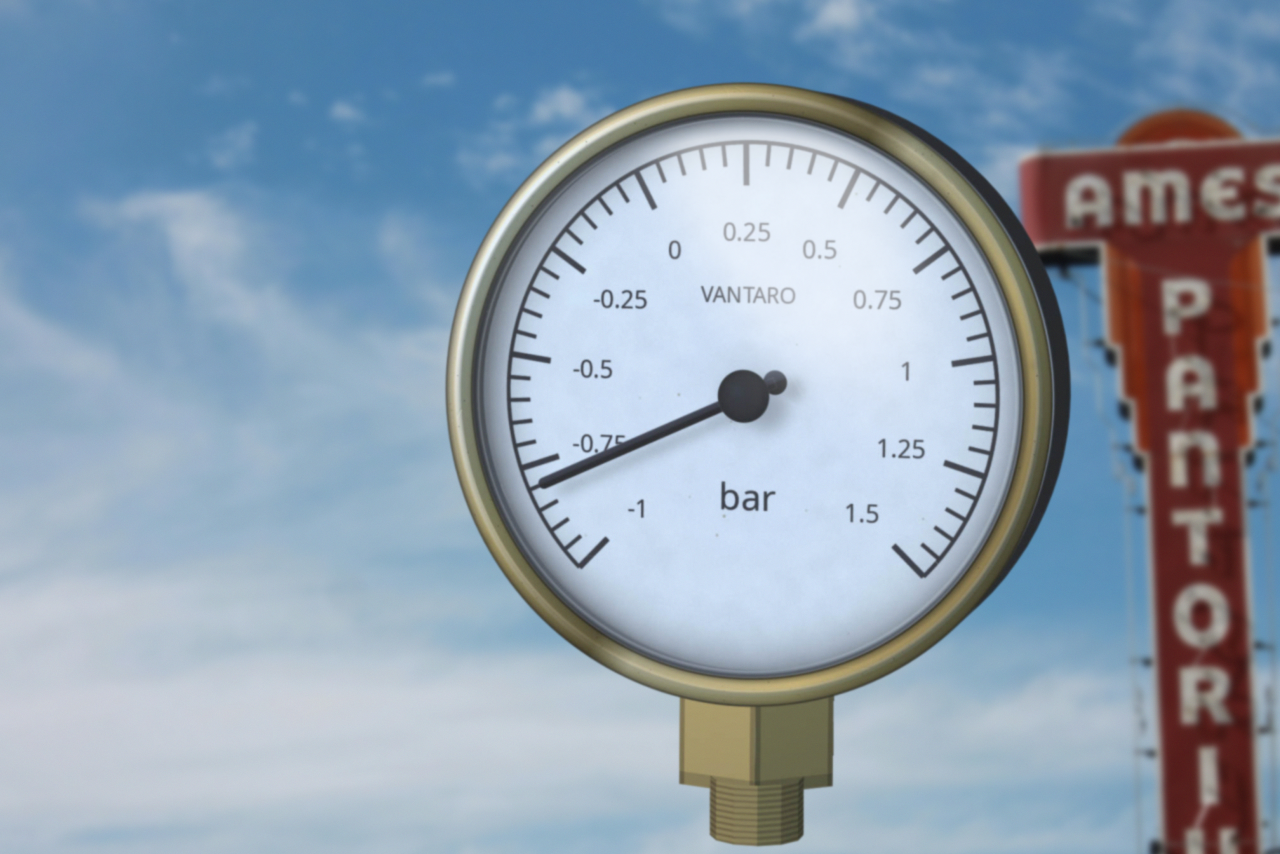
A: -0.8 bar
